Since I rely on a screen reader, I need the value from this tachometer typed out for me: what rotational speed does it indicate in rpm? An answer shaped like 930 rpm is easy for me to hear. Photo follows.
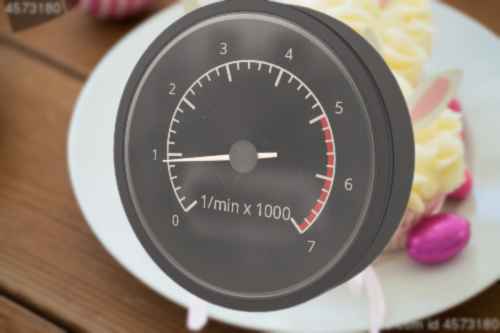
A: 900 rpm
